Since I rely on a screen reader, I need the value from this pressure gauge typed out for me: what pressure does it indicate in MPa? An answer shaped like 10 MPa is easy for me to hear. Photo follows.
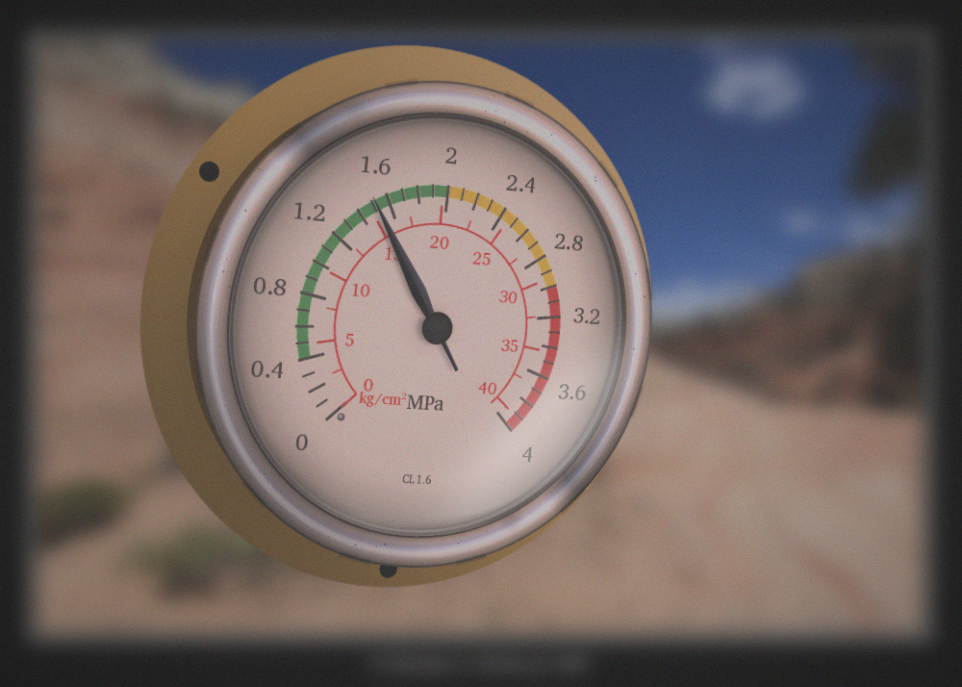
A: 1.5 MPa
